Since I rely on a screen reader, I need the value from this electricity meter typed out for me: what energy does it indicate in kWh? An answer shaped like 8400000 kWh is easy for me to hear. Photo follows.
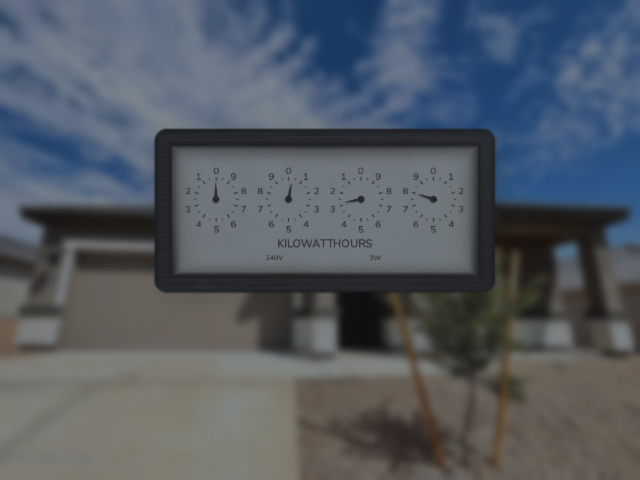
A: 28 kWh
